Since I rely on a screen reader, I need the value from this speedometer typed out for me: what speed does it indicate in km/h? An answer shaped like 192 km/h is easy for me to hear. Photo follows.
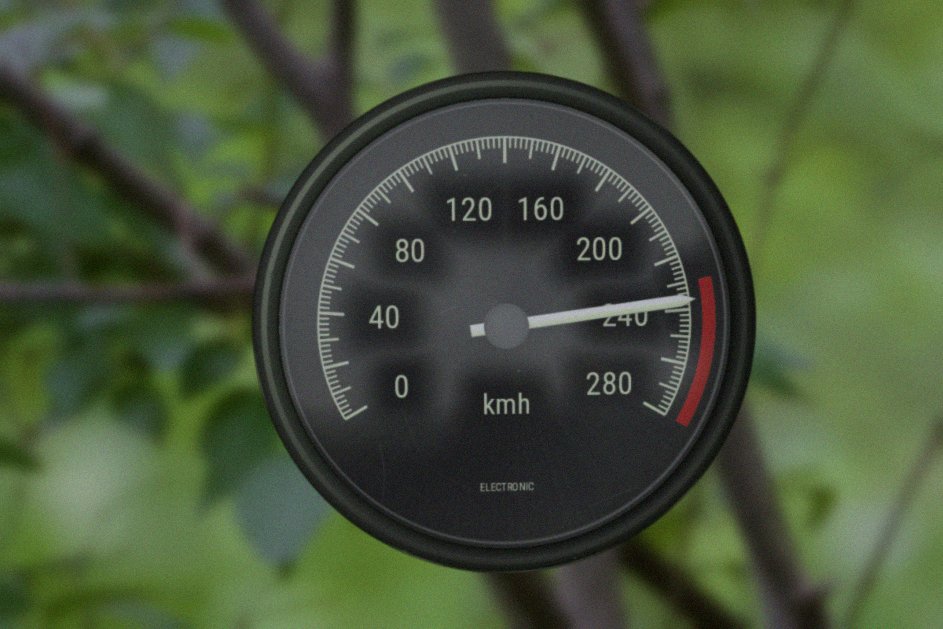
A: 236 km/h
